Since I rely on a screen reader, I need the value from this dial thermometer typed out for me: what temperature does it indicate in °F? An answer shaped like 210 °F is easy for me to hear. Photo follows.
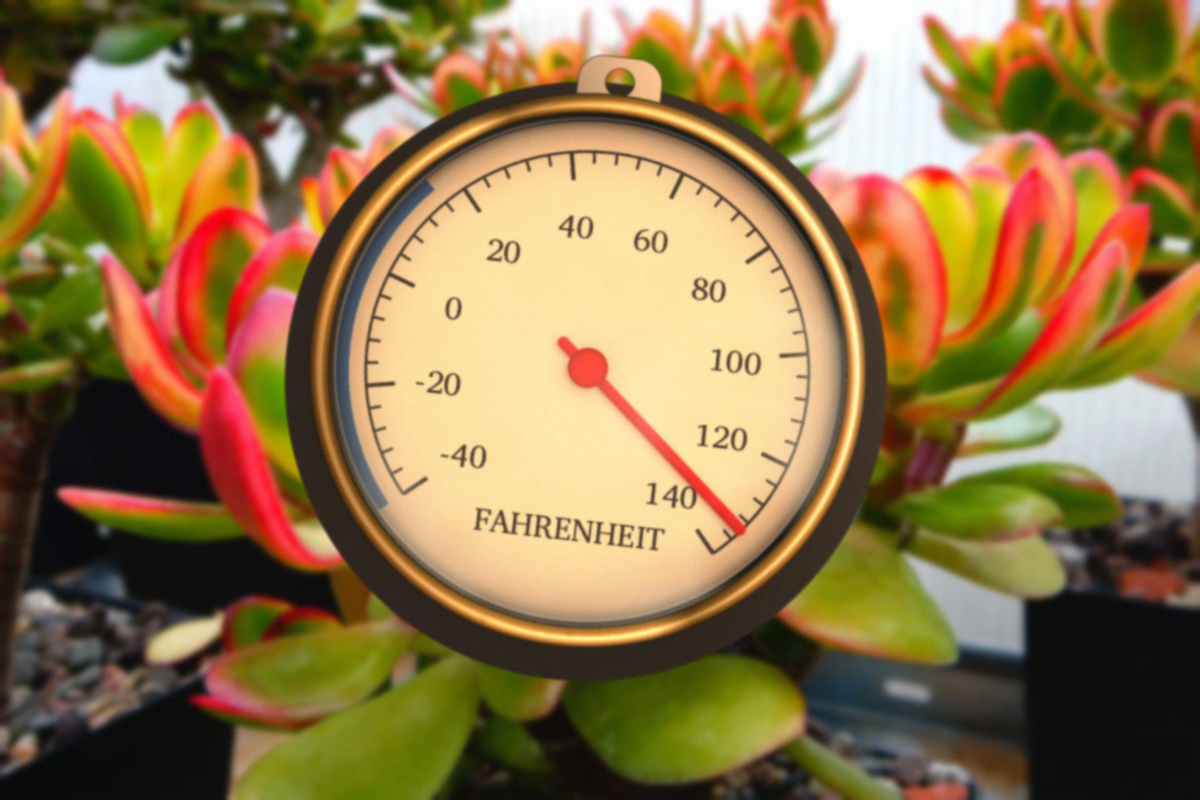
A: 134 °F
